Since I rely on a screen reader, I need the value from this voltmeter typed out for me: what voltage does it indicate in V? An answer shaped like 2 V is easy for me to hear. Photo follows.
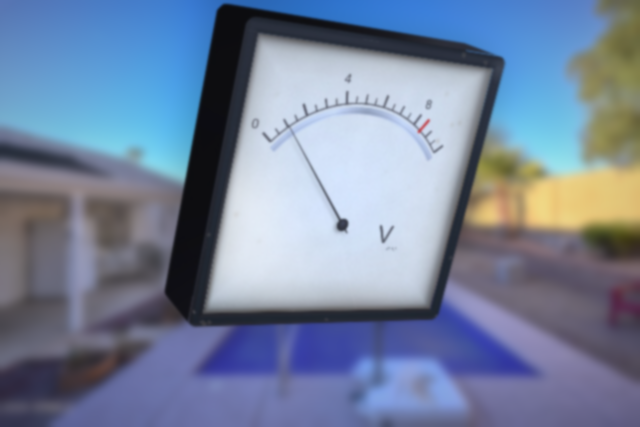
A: 1 V
